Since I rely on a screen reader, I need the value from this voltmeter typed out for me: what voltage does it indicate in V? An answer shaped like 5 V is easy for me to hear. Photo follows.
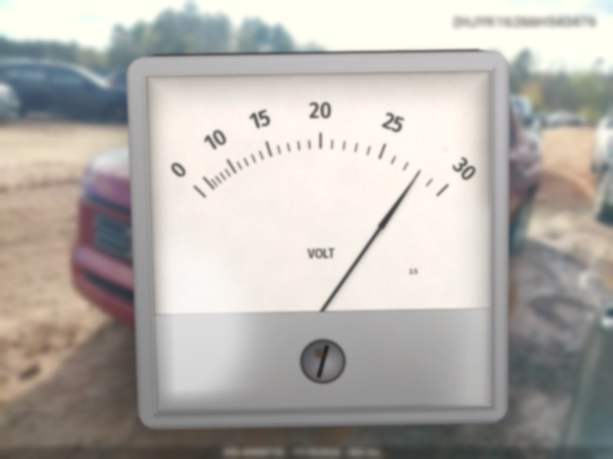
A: 28 V
